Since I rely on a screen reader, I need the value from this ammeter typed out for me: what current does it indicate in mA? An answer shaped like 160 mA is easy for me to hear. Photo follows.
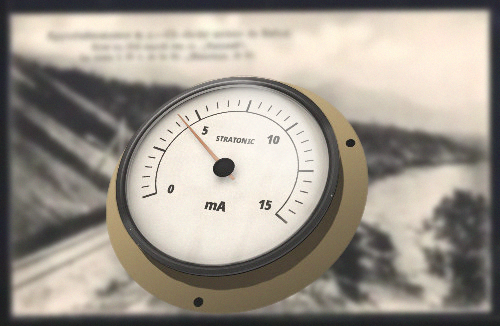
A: 4.25 mA
